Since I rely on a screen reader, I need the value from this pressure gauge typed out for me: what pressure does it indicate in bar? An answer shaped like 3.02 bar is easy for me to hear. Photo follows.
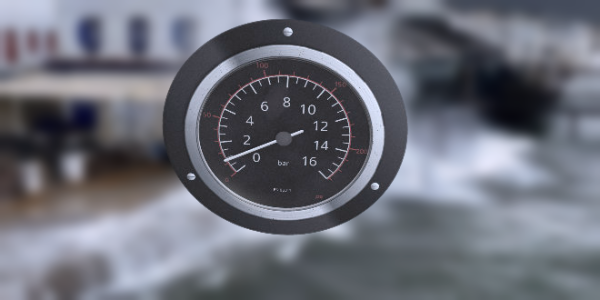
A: 1 bar
